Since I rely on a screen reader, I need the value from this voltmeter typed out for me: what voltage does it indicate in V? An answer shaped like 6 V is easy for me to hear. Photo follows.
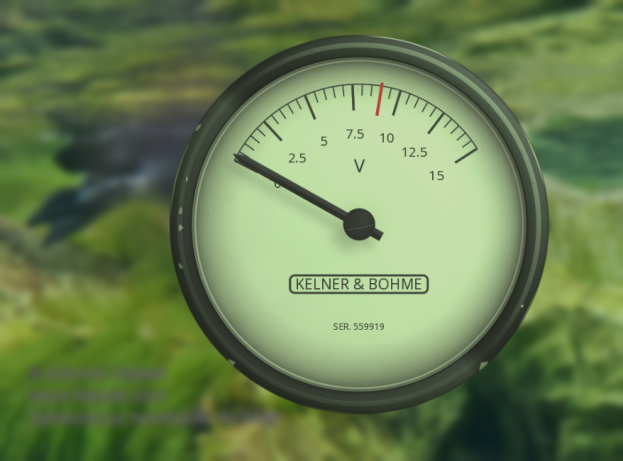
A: 0.25 V
